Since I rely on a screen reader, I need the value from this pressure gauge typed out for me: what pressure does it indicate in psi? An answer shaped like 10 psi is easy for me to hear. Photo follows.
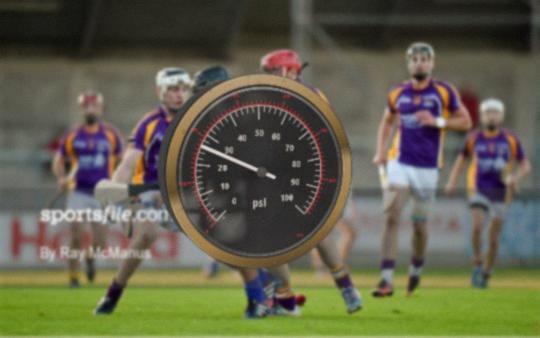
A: 26 psi
